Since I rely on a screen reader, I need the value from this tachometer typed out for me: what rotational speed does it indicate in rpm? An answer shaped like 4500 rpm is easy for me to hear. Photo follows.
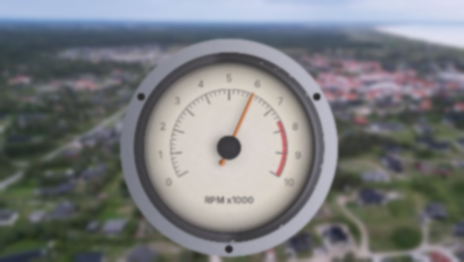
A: 6000 rpm
